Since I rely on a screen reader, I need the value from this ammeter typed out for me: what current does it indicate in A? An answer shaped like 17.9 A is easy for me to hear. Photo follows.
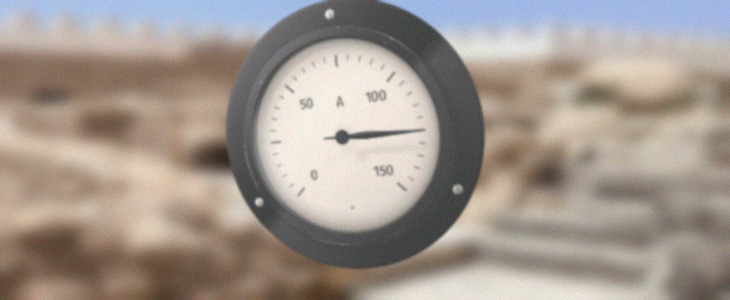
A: 125 A
